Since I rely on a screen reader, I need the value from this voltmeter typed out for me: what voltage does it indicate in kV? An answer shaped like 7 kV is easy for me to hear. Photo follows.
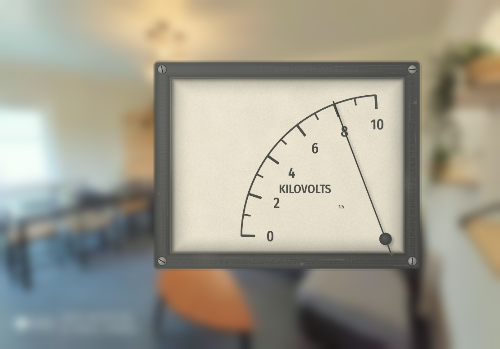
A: 8 kV
